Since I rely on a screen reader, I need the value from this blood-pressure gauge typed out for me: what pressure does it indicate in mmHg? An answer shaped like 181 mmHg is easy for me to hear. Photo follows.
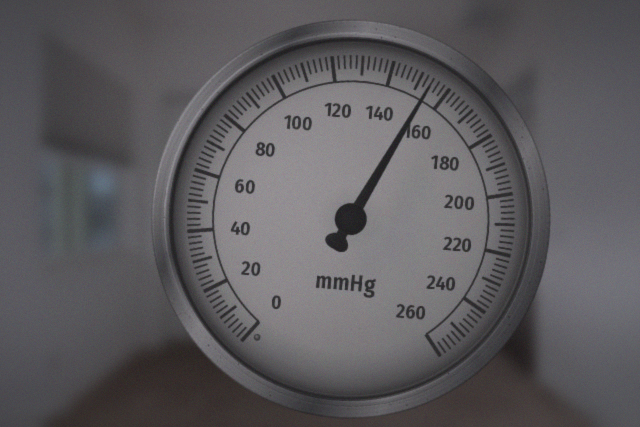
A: 154 mmHg
